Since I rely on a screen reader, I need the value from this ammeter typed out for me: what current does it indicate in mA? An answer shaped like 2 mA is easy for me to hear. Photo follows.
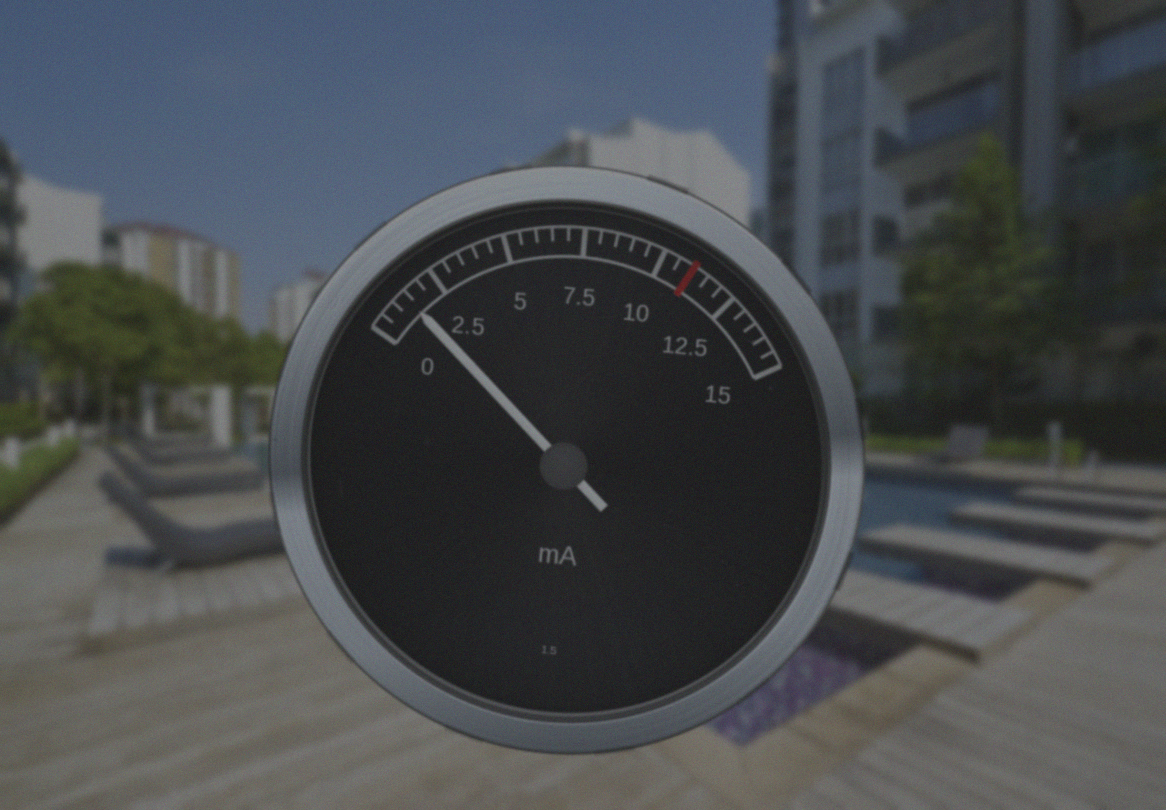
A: 1.5 mA
